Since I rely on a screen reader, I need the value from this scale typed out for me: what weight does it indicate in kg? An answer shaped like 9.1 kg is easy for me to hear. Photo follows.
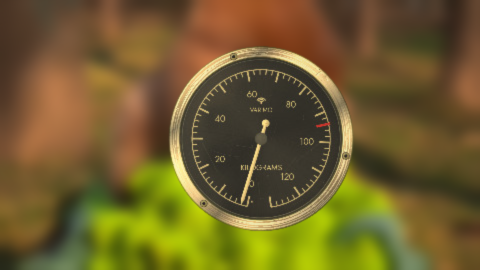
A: 2 kg
